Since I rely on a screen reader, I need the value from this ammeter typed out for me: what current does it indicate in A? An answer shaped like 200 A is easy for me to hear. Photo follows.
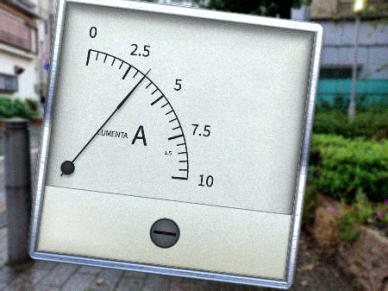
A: 3.5 A
